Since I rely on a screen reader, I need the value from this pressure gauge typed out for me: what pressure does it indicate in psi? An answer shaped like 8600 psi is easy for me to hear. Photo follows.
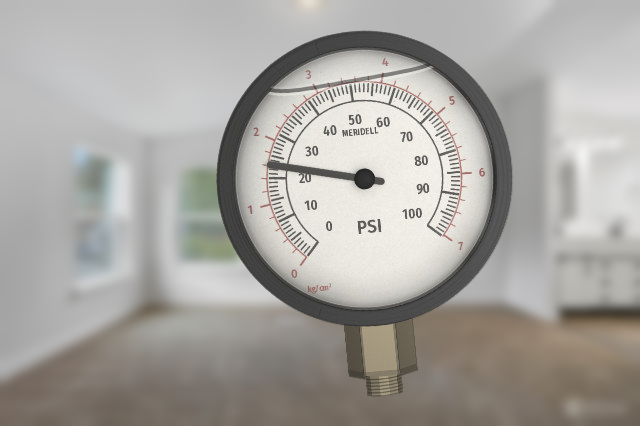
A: 23 psi
